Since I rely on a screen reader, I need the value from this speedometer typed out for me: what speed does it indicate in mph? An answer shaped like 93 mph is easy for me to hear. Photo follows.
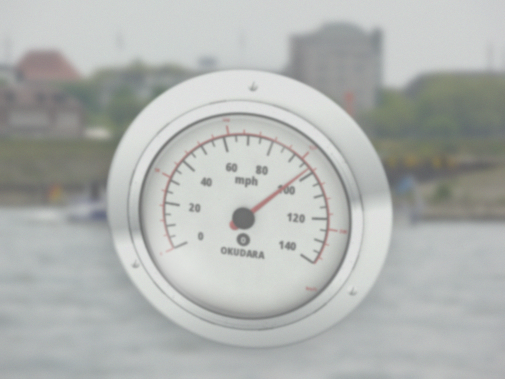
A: 97.5 mph
